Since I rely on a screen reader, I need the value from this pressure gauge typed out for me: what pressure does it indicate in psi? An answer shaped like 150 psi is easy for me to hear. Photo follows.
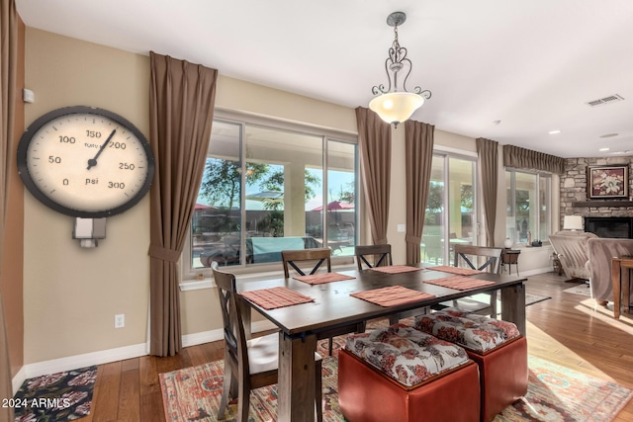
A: 180 psi
